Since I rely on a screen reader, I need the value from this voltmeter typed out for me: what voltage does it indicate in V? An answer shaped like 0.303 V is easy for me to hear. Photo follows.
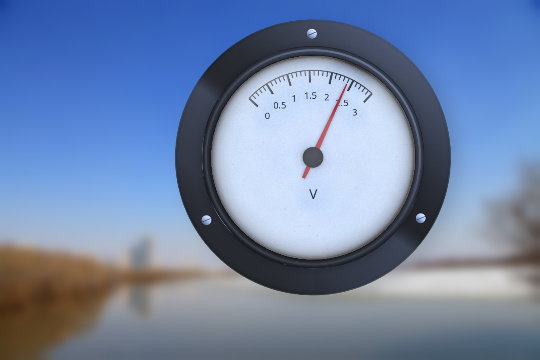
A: 2.4 V
